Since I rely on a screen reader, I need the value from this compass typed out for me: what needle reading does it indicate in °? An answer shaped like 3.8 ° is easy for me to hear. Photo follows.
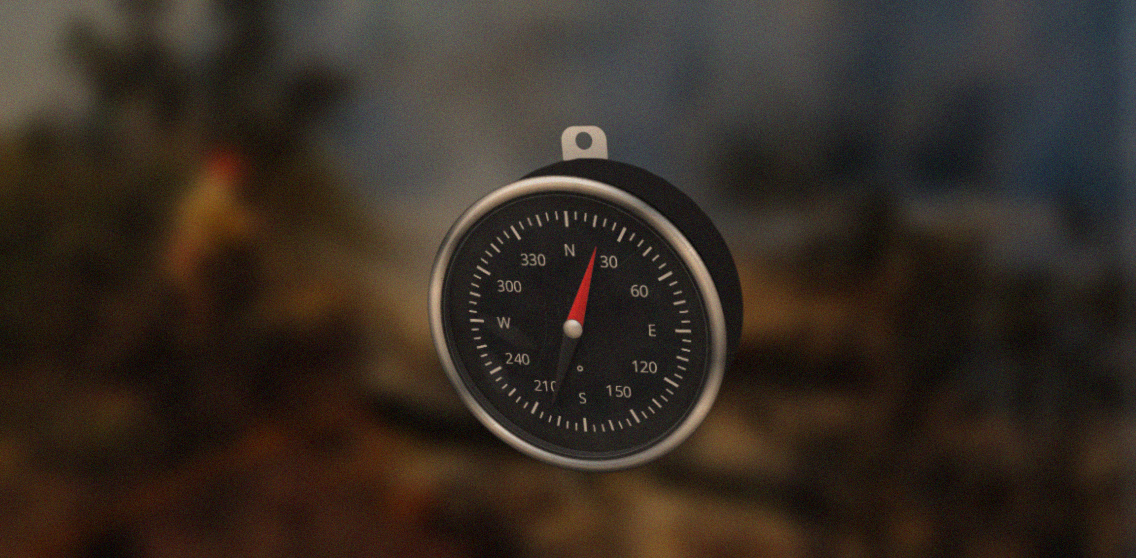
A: 20 °
